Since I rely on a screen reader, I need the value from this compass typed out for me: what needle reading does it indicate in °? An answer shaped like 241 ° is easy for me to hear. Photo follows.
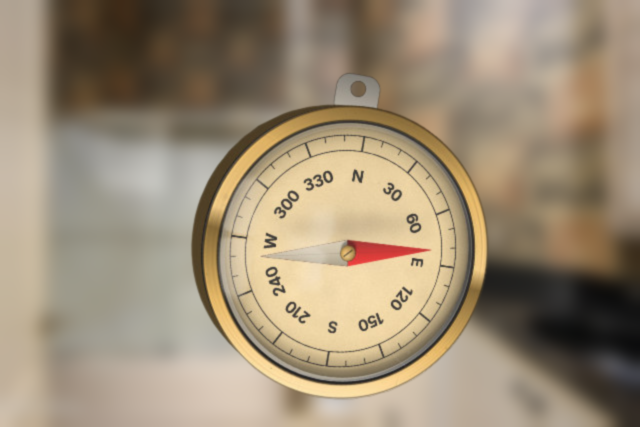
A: 80 °
